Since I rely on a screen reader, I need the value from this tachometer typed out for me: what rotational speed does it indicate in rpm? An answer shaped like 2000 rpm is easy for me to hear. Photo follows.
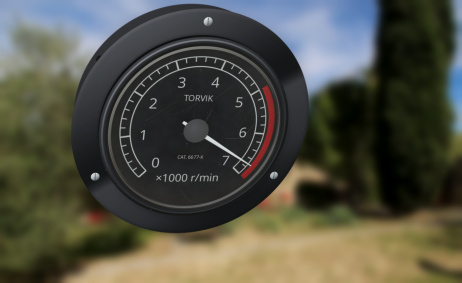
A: 6700 rpm
